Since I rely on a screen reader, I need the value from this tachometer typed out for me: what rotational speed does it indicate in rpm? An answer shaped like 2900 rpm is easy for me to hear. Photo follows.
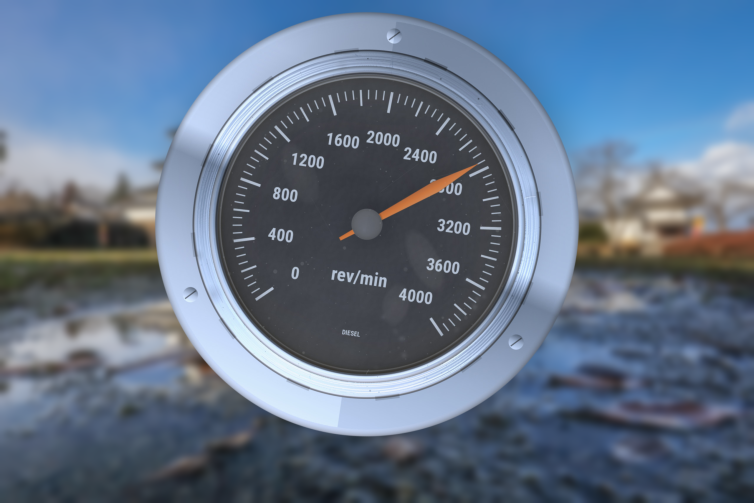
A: 2750 rpm
